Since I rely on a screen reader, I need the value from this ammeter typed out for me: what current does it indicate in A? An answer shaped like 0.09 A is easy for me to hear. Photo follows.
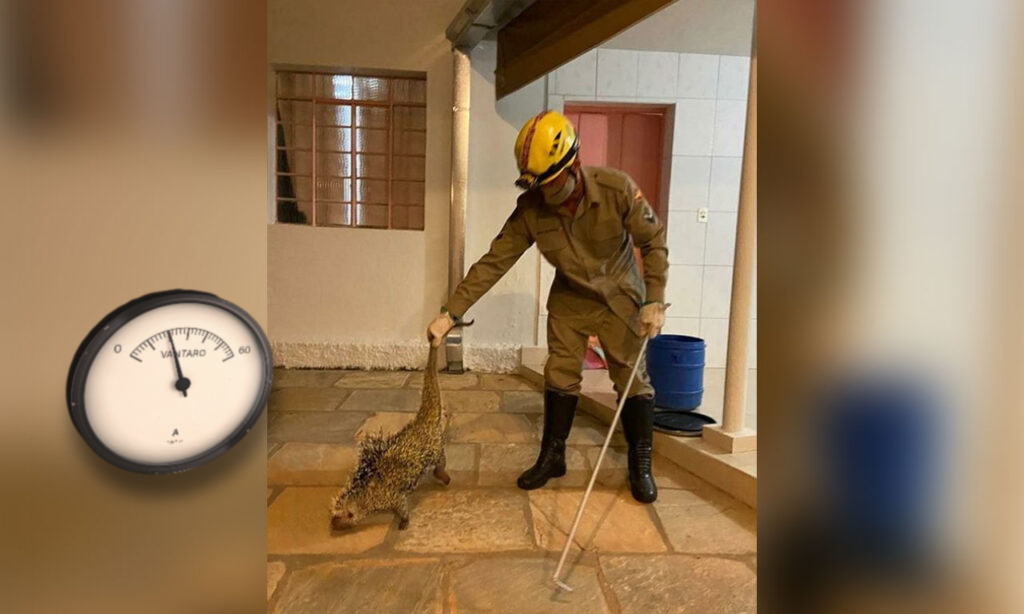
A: 20 A
